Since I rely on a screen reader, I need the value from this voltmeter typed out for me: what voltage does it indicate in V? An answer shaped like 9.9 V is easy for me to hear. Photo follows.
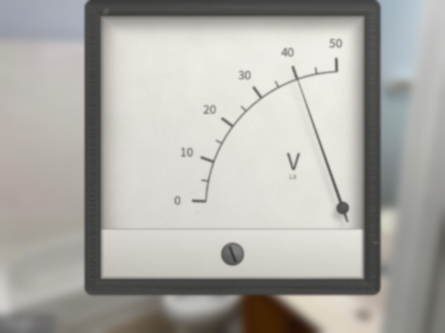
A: 40 V
